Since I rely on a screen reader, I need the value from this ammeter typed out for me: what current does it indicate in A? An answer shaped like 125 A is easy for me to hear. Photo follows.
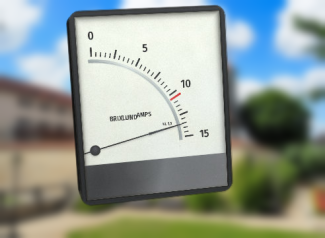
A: 13.5 A
